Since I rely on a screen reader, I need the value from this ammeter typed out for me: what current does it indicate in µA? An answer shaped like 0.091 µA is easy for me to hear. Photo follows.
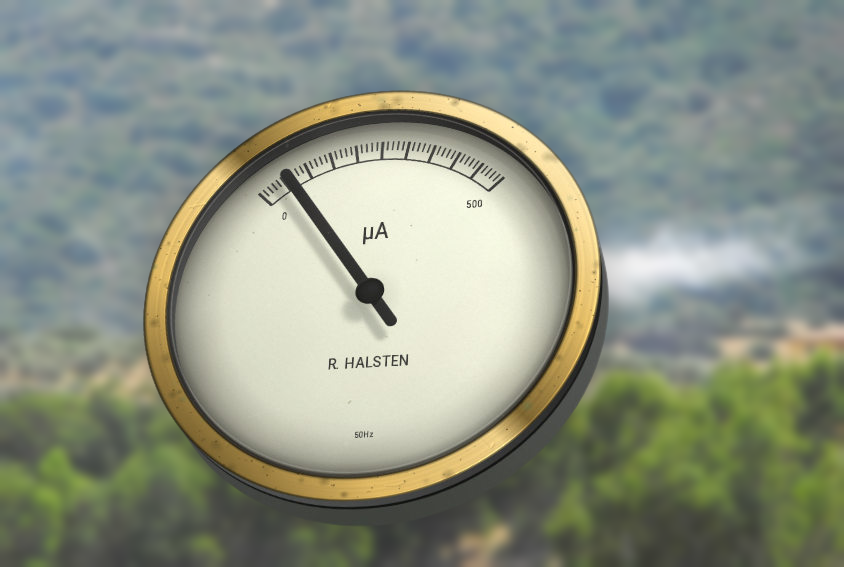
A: 60 µA
